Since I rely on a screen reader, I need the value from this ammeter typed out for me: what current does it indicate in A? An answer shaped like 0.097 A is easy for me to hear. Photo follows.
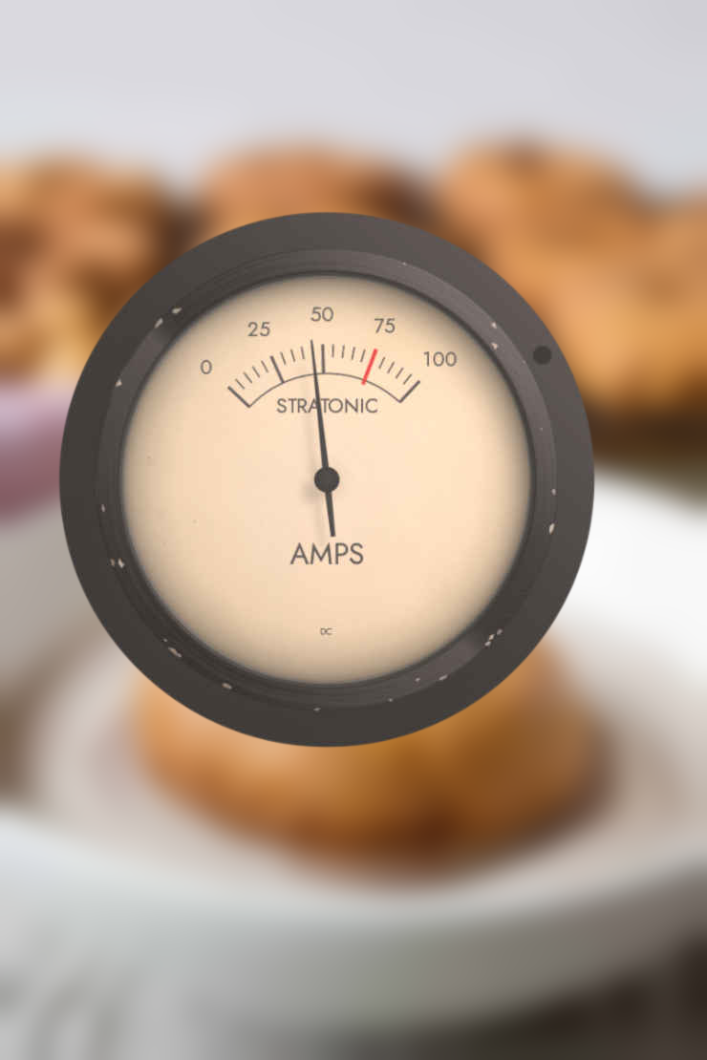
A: 45 A
